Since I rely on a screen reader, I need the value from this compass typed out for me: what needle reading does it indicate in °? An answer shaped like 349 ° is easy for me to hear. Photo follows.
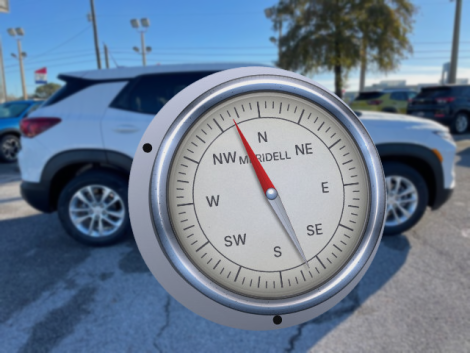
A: 340 °
